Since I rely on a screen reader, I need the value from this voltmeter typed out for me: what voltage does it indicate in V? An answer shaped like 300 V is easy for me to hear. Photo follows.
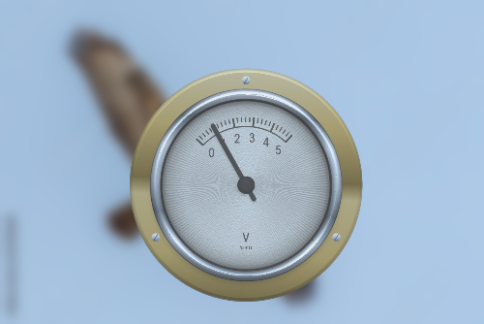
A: 1 V
